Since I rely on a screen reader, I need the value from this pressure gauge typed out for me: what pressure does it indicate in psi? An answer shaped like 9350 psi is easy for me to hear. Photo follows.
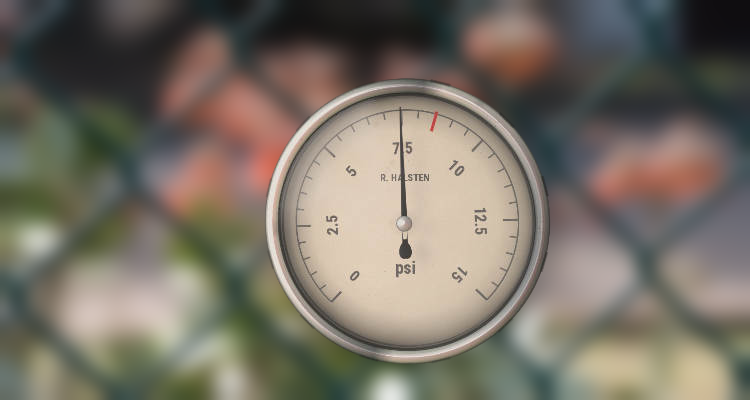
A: 7.5 psi
